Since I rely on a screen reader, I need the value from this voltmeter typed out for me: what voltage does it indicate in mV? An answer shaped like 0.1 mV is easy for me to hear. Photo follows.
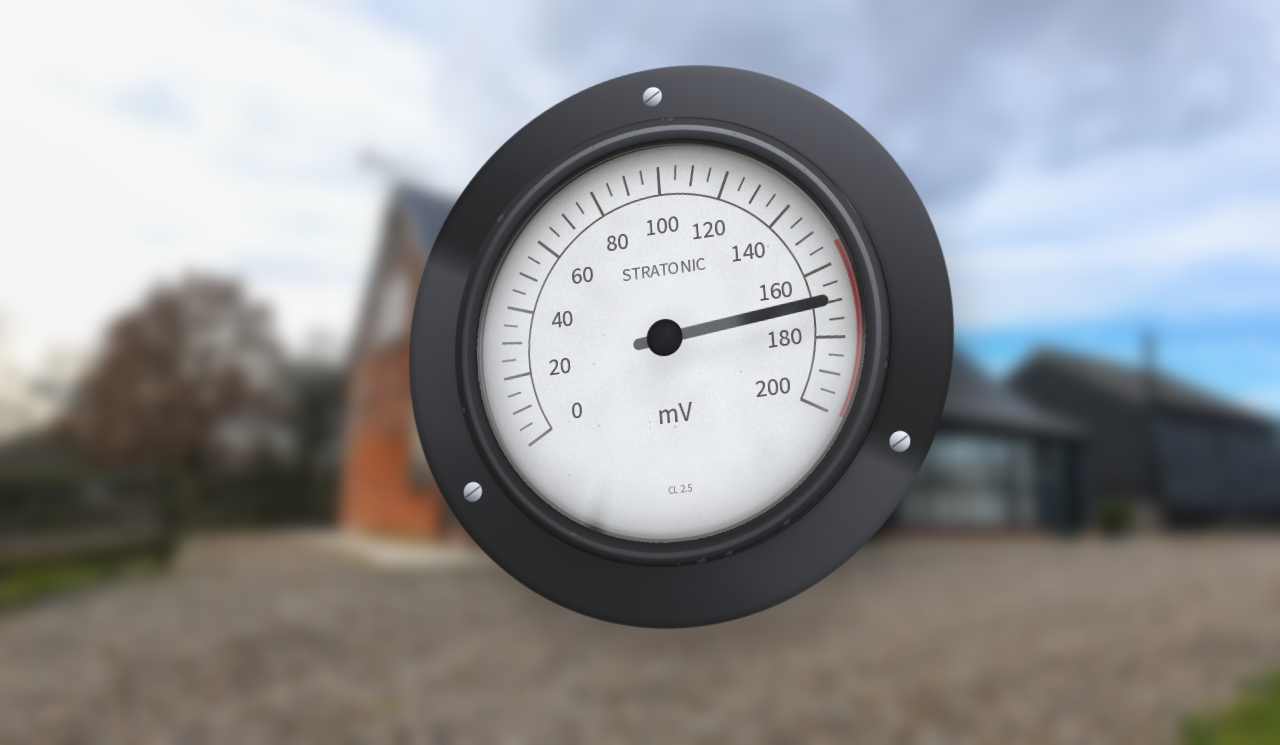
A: 170 mV
